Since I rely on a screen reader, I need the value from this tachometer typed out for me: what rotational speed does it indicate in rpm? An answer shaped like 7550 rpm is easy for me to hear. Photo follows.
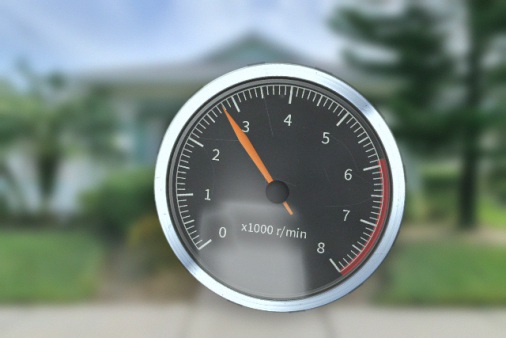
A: 2800 rpm
